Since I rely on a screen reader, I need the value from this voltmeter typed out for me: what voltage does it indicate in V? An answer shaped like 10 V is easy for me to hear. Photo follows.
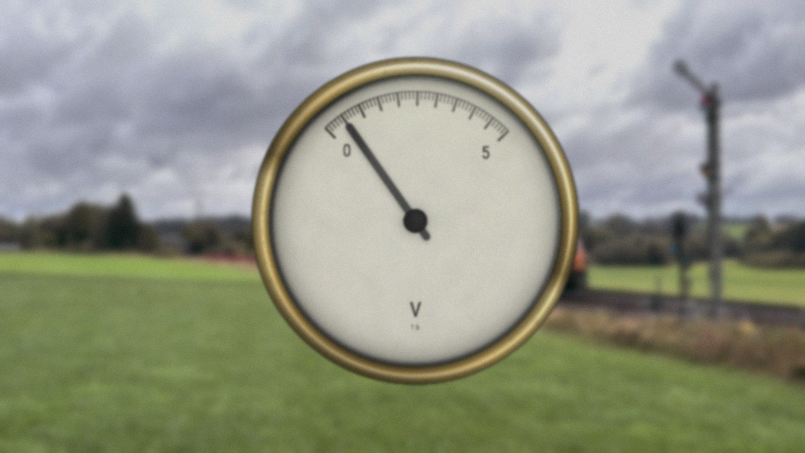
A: 0.5 V
